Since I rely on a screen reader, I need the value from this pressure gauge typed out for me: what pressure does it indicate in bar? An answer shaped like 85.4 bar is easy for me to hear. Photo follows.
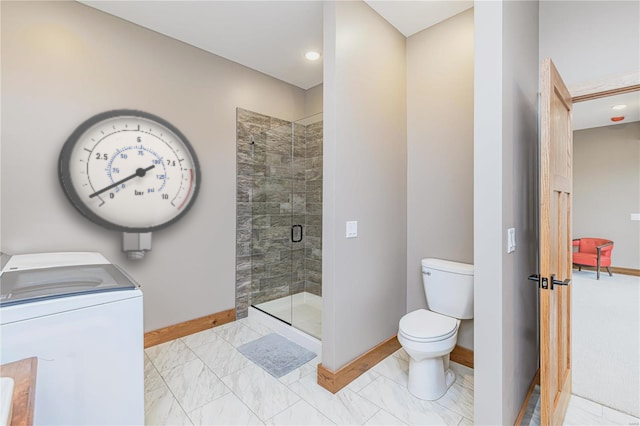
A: 0.5 bar
